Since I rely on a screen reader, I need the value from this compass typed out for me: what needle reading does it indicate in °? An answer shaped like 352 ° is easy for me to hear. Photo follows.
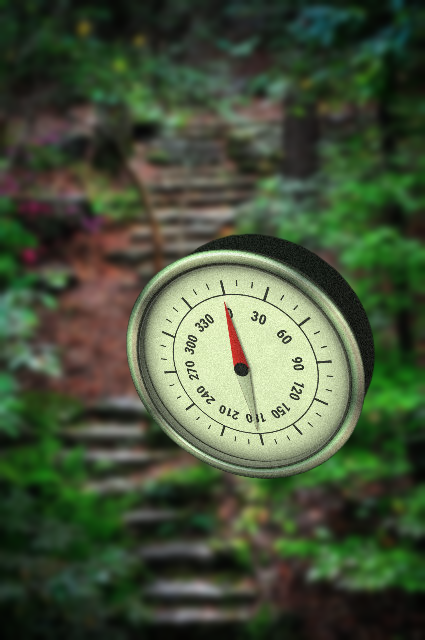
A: 0 °
